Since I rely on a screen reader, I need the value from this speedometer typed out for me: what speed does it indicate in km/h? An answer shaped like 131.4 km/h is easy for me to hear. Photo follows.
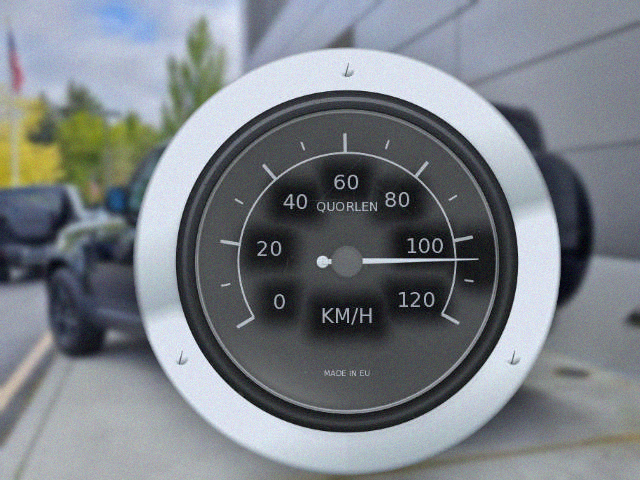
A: 105 km/h
